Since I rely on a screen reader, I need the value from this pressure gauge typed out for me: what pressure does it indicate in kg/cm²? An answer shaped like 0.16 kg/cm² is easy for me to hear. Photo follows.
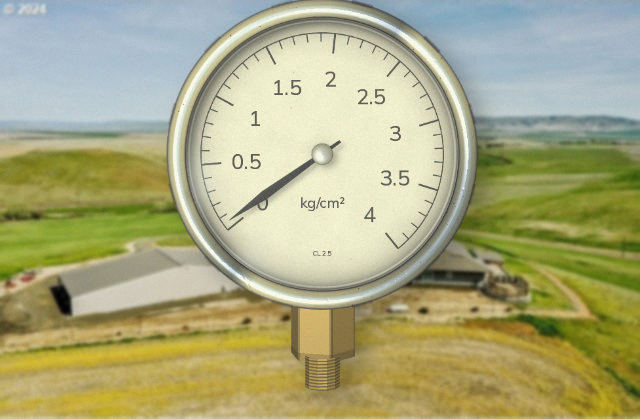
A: 0.05 kg/cm²
